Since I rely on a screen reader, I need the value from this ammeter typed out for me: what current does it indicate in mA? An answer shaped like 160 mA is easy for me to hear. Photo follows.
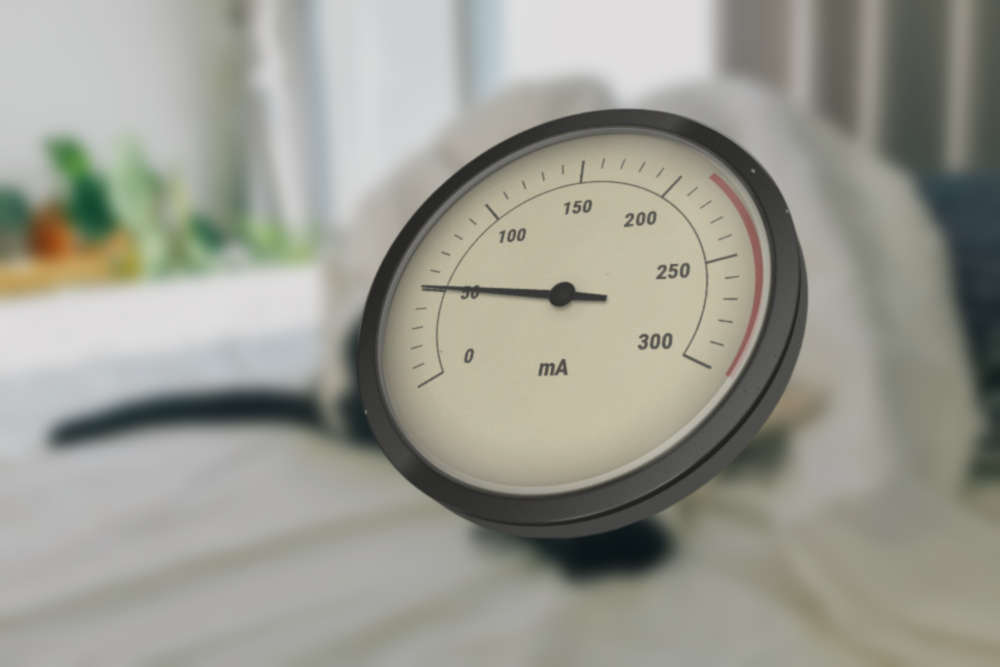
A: 50 mA
